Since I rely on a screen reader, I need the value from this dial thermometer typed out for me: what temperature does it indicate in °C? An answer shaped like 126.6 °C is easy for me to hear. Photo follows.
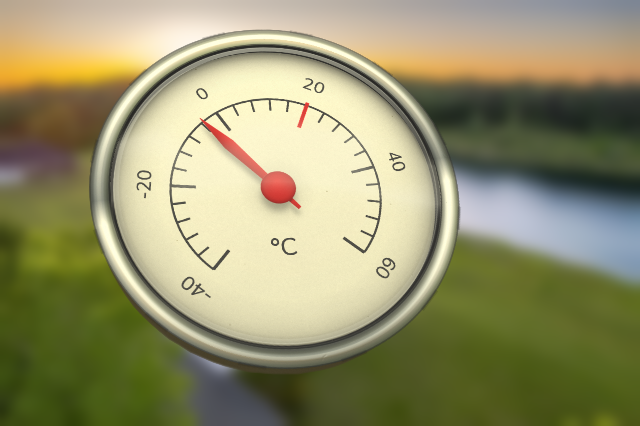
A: -4 °C
